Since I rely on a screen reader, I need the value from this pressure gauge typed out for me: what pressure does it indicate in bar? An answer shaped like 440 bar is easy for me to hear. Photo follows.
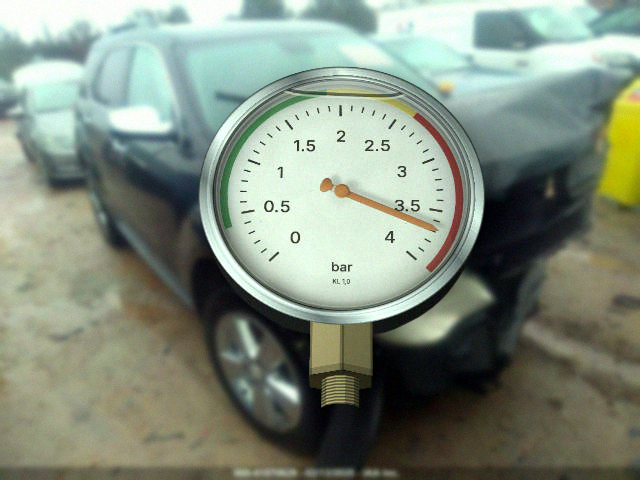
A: 3.7 bar
